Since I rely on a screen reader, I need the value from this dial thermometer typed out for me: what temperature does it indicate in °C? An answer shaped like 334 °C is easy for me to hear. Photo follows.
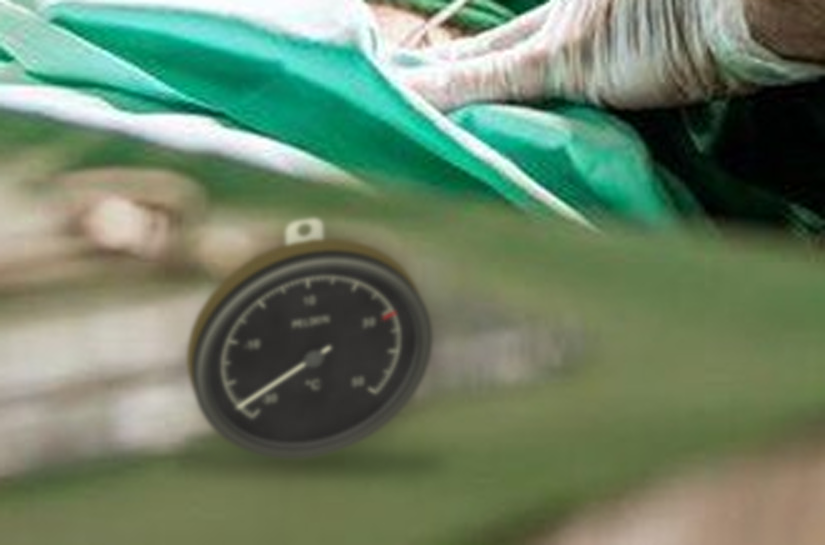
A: -25 °C
